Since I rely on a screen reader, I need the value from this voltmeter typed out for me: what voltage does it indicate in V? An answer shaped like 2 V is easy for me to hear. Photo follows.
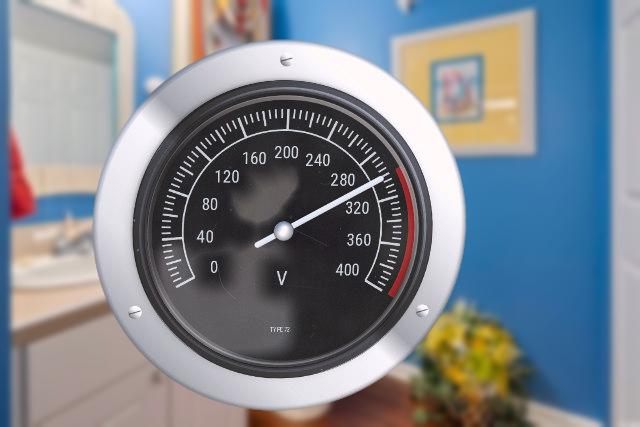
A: 300 V
